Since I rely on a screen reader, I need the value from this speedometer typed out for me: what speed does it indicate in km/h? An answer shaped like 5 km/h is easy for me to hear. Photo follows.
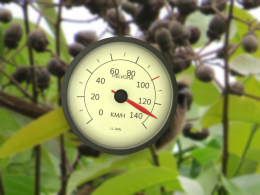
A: 130 km/h
